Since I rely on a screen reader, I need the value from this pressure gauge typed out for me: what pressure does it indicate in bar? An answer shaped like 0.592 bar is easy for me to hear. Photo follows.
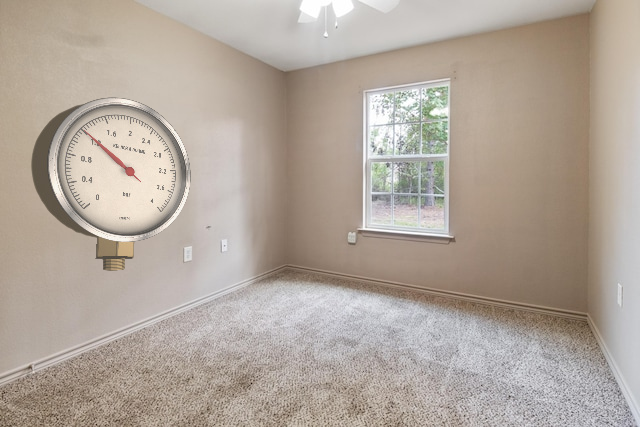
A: 1.2 bar
